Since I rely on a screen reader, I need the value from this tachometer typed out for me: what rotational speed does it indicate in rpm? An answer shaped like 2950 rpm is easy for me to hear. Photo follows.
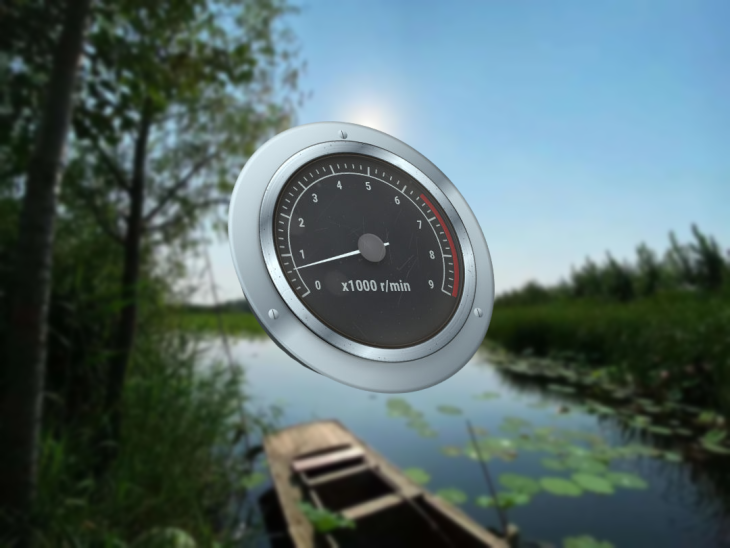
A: 600 rpm
